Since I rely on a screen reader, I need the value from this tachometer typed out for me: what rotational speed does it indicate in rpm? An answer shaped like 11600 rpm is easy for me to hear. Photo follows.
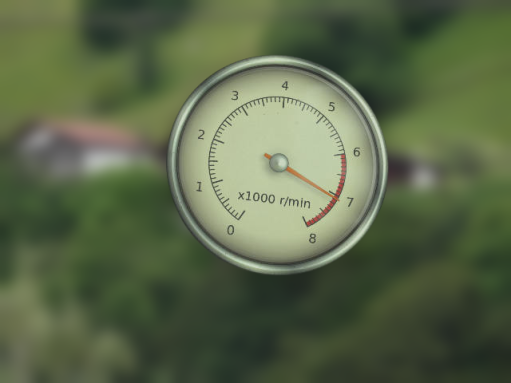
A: 7100 rpm
